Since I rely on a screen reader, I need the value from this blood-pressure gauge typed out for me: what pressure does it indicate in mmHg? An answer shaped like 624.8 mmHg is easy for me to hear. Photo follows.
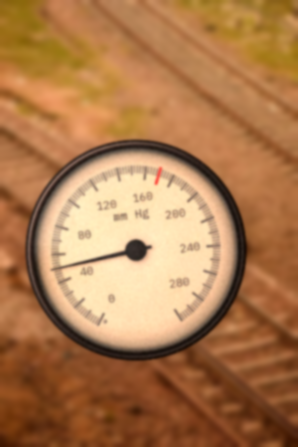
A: 50 mmHg
